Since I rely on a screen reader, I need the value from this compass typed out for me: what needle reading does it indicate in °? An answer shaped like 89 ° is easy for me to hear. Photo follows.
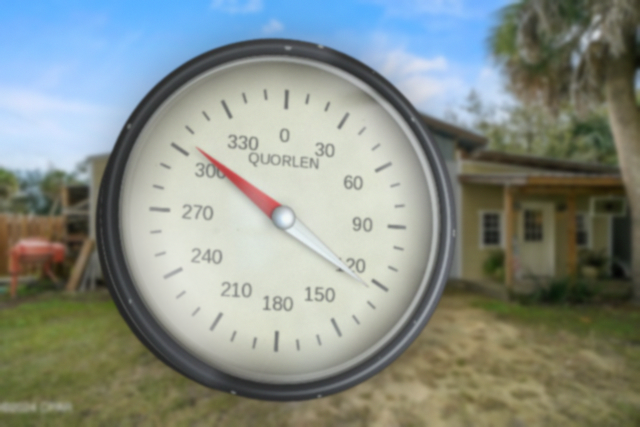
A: 305 °
